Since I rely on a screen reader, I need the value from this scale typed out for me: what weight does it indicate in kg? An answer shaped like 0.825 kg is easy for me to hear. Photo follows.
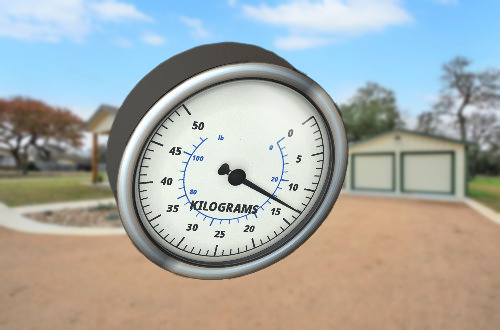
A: 13 kg
